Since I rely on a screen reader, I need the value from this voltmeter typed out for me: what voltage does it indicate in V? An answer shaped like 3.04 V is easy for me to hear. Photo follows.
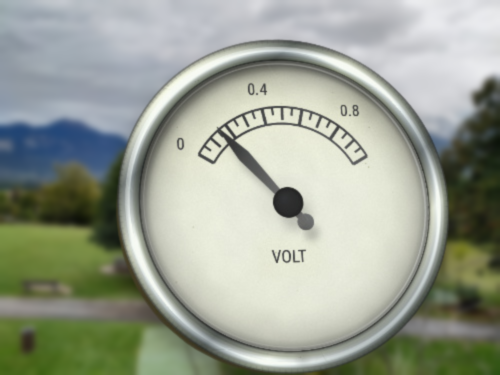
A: 0.15 V
